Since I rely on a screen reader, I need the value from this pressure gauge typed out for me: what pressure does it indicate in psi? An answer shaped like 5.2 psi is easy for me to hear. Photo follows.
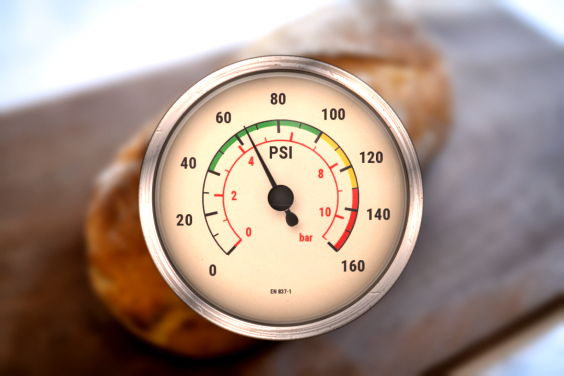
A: 65 psi
